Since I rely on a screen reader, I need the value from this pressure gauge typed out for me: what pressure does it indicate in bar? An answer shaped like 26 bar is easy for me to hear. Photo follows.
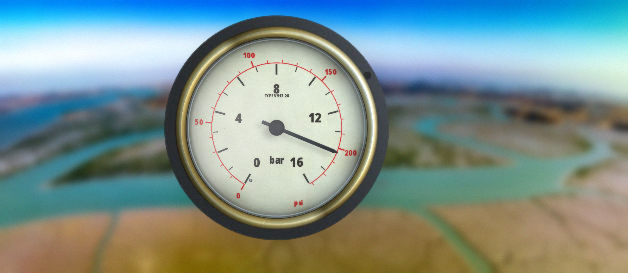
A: 14 bar
